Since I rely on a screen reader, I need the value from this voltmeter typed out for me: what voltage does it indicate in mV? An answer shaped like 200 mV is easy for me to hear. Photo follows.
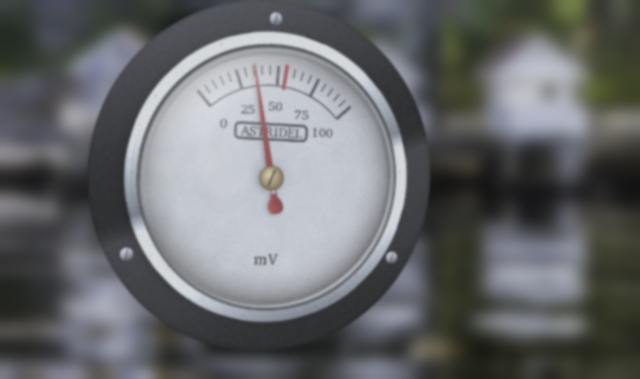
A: 35 mV
